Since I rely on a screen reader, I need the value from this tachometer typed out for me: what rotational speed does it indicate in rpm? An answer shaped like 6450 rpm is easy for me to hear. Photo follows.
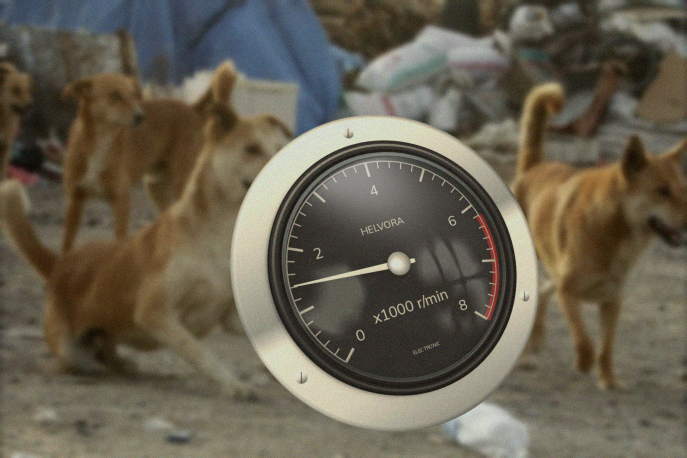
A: 1400 rpm
